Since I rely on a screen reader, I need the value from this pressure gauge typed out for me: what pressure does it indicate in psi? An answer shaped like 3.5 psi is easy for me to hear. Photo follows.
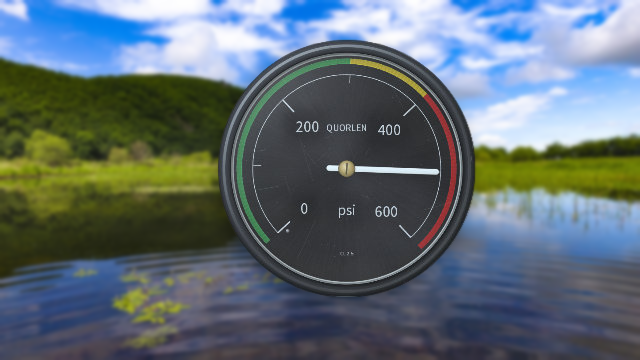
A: 500 psi
